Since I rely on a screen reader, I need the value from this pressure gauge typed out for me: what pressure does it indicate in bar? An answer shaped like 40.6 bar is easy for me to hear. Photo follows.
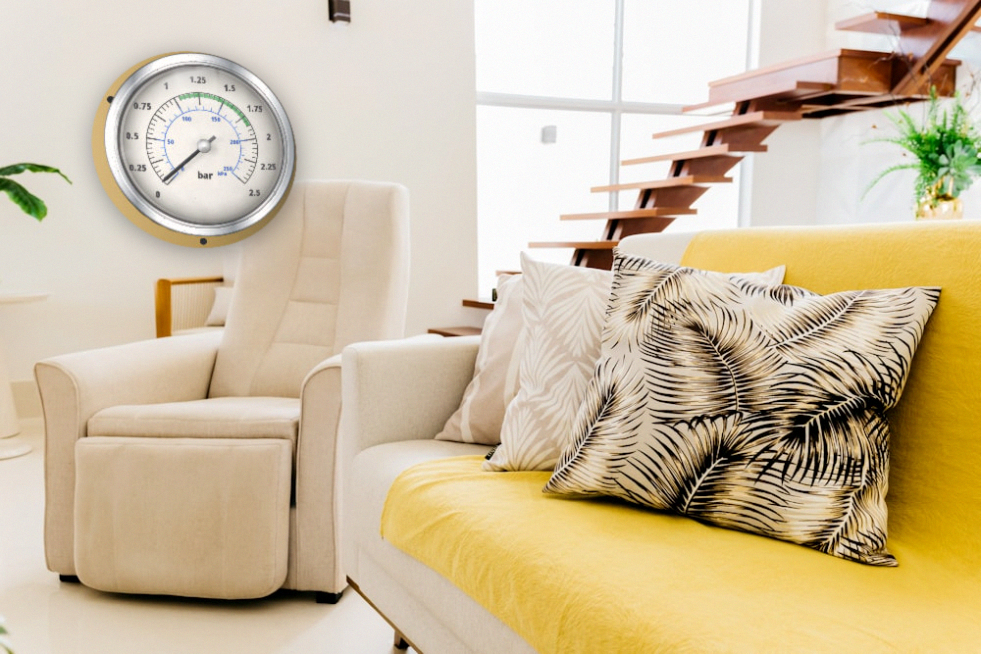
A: 0.05 bar
